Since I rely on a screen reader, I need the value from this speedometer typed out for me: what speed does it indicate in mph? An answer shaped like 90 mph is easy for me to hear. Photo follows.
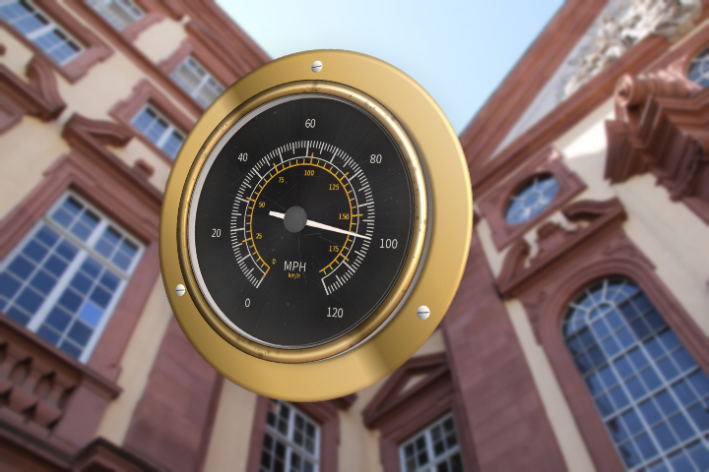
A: 100 mph
